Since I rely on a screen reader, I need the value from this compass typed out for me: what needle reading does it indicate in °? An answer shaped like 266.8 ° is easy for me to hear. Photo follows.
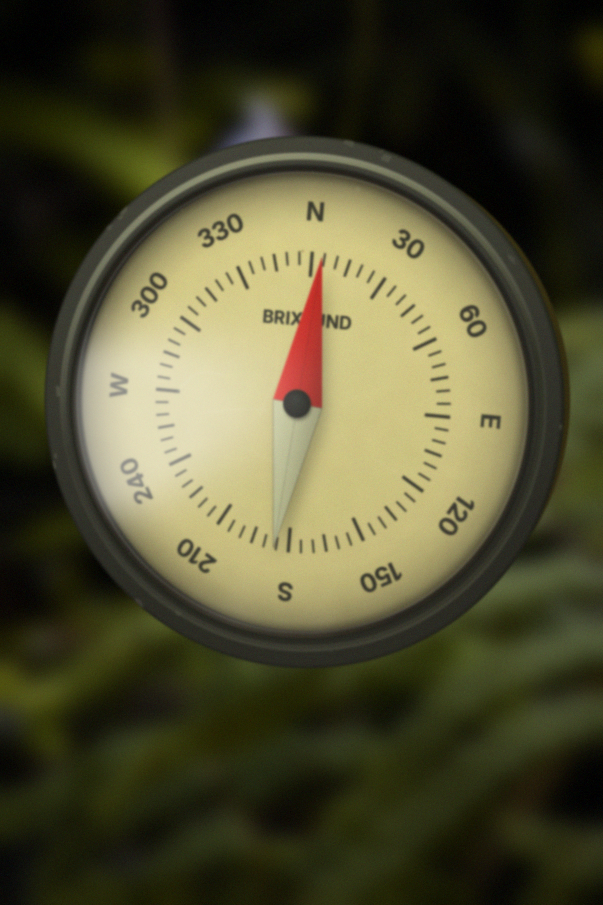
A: 5 °
